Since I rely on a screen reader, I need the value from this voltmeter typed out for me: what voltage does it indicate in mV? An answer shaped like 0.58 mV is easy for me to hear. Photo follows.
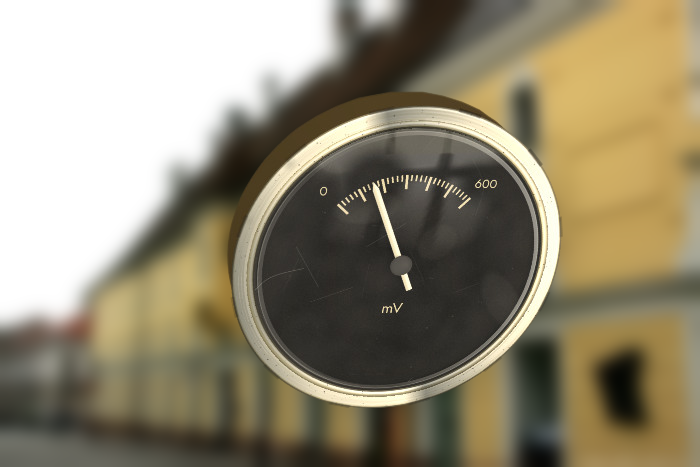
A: 160 mV
